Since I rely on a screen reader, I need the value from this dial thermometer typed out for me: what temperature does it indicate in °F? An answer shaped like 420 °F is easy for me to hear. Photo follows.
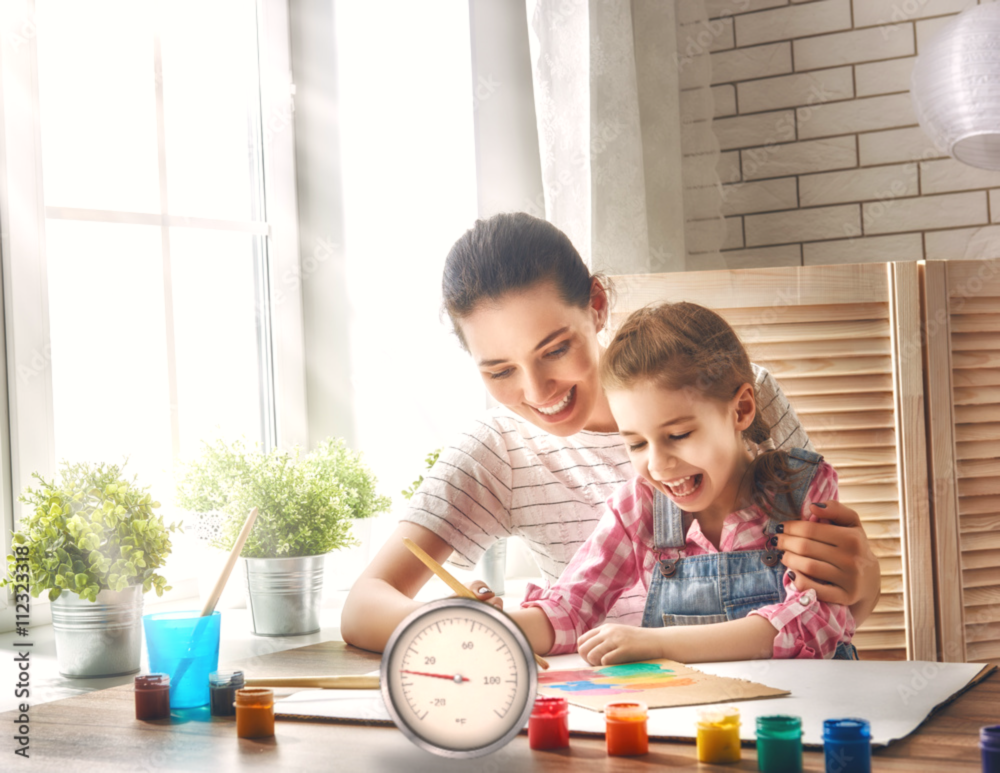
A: 8 °F
